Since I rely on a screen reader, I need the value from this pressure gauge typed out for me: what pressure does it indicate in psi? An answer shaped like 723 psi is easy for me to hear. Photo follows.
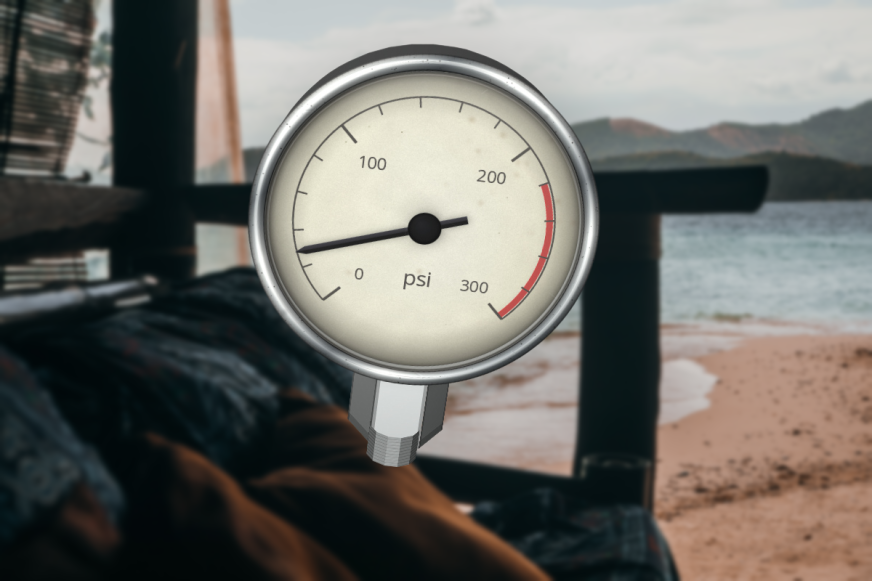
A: 30 psi
